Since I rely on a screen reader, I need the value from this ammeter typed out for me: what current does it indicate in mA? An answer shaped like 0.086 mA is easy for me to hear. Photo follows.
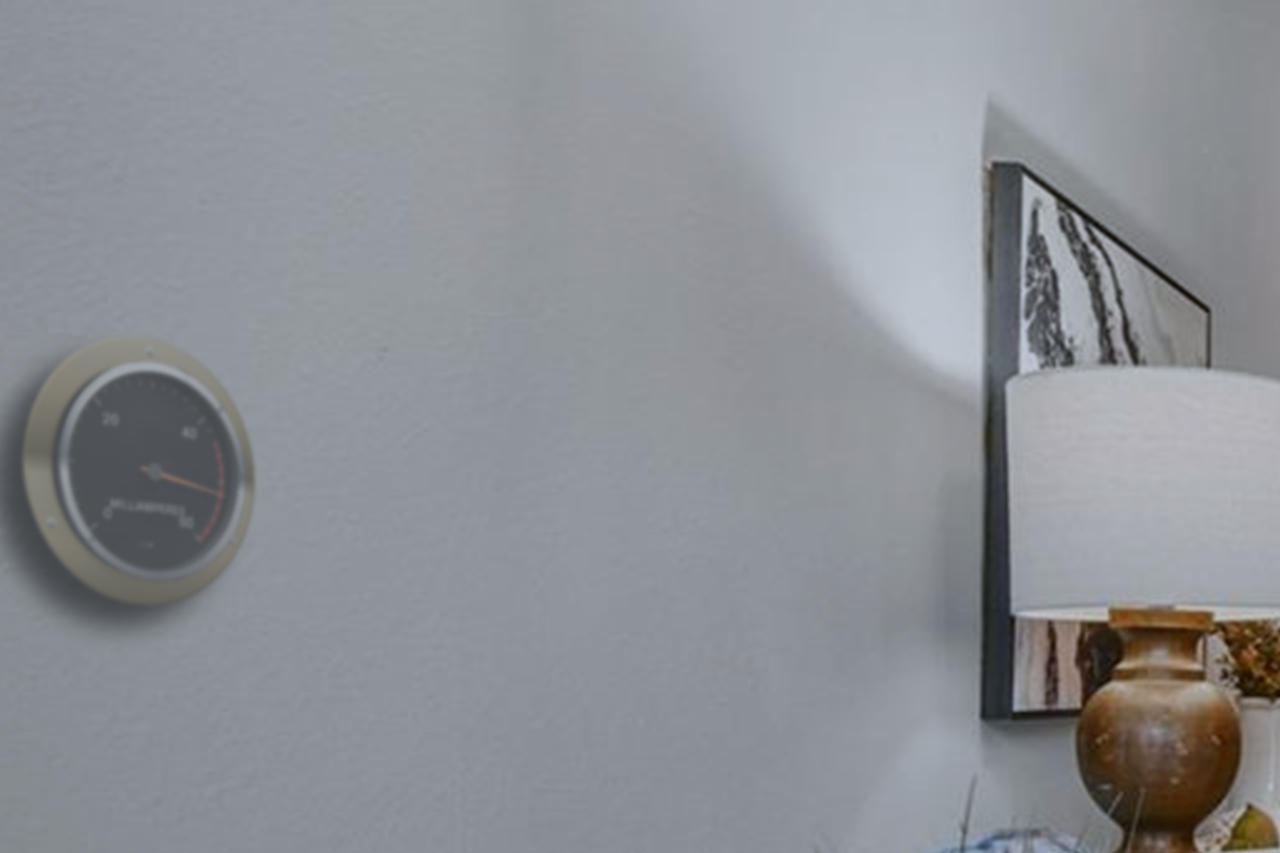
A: 52 mA
